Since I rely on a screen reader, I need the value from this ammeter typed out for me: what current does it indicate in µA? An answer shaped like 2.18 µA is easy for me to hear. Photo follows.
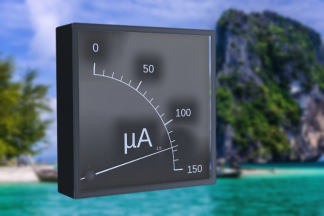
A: 125 µA
